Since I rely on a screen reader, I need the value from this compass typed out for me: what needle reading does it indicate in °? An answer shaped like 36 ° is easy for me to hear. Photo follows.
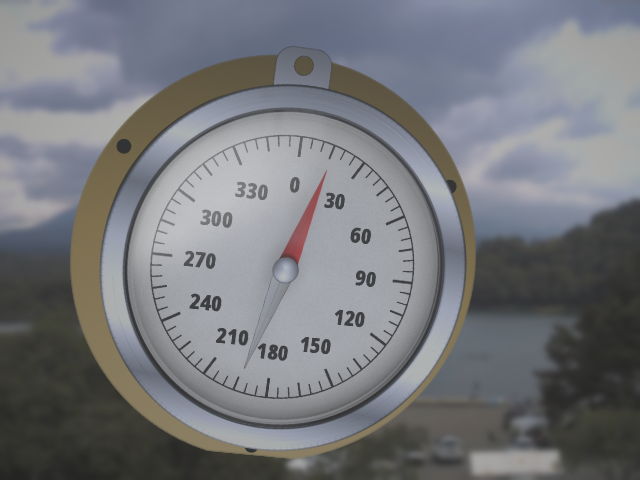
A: 15 °
